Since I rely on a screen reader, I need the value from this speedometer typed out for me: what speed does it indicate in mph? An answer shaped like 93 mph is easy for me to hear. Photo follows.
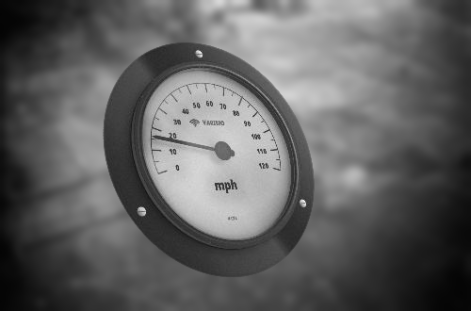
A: 15 mph
